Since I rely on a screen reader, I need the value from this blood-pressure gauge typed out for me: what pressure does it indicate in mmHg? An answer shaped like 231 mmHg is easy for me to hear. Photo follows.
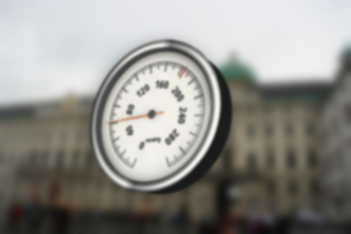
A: 60 mmHg
